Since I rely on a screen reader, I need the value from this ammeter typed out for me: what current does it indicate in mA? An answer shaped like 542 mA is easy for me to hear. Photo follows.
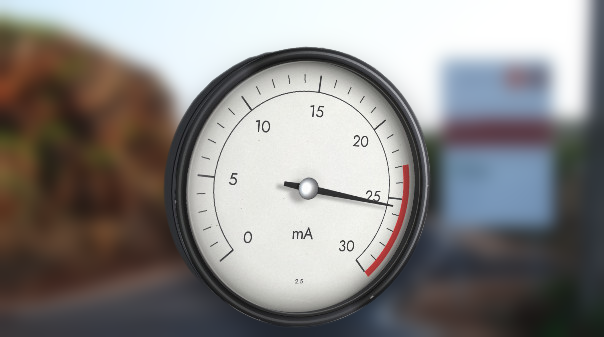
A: 25.5 mA
